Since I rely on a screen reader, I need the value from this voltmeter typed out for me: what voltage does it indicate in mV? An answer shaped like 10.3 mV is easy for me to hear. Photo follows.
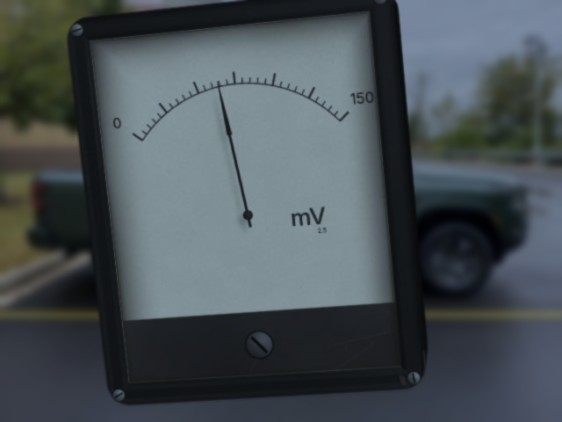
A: 65 mV
